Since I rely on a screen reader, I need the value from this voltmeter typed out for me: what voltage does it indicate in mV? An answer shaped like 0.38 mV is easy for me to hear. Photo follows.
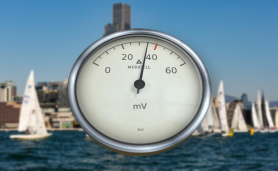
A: 35 mV
